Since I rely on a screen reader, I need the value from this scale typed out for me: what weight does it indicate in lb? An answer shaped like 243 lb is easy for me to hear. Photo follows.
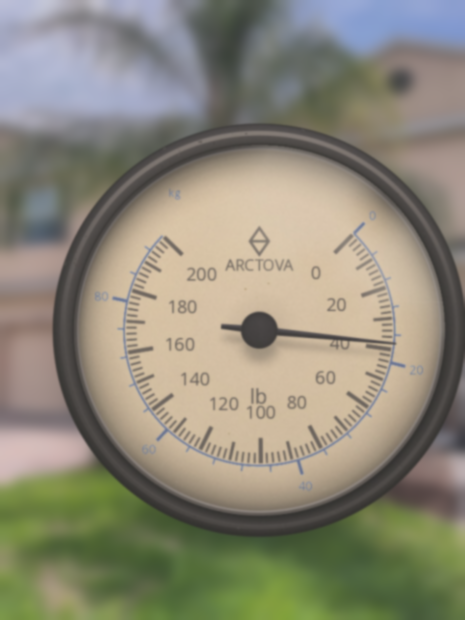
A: 38 lb
